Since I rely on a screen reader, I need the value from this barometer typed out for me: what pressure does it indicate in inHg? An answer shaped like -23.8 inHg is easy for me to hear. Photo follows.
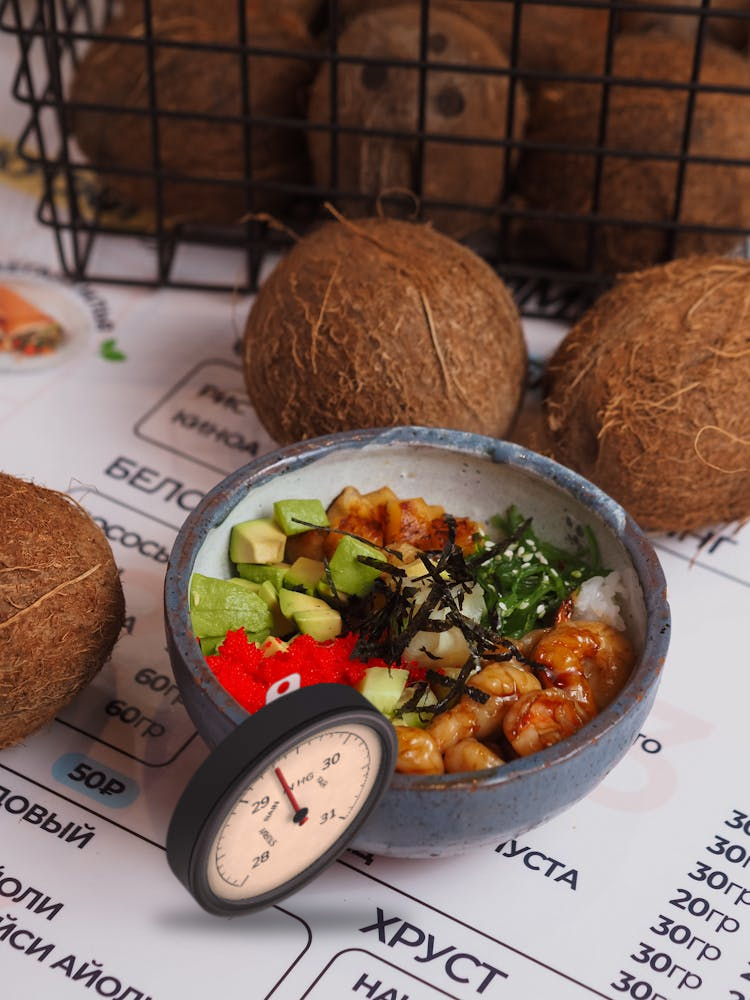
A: 29.3 inHg
